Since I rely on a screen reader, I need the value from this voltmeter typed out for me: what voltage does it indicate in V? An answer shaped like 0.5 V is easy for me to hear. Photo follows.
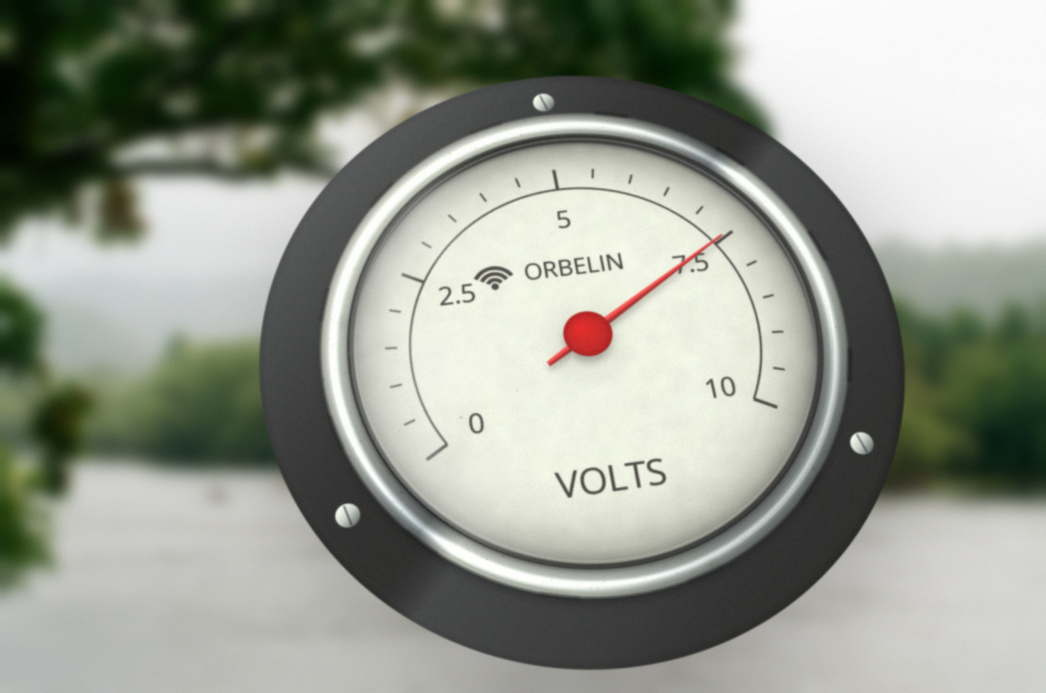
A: 7.5 V
